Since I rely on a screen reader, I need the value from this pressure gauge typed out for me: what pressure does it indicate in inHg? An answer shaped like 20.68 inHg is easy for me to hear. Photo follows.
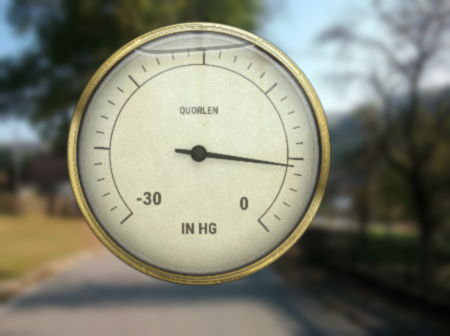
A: -4.5 inHg
